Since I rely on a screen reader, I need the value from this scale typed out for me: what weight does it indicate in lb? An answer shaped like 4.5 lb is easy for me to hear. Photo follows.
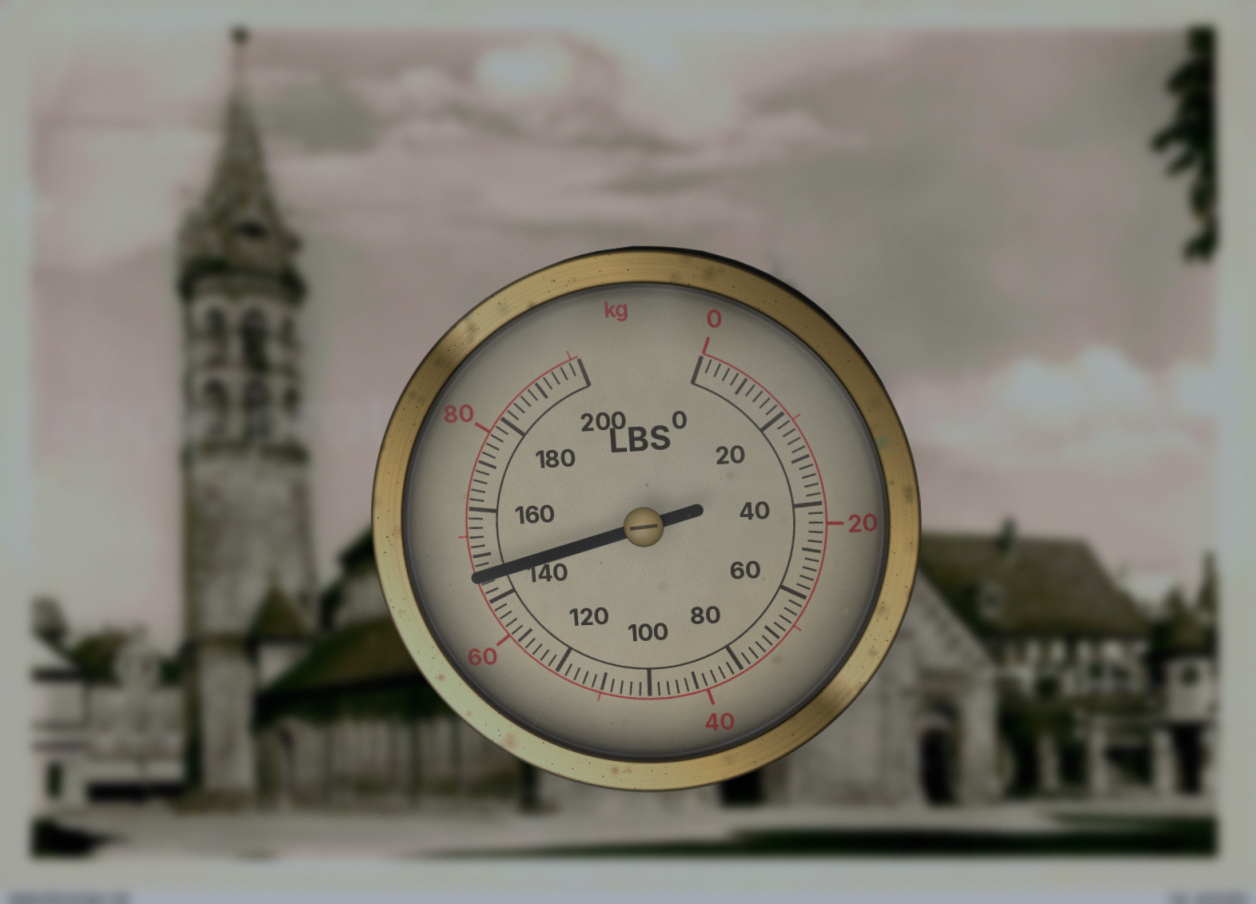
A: 146 lb
